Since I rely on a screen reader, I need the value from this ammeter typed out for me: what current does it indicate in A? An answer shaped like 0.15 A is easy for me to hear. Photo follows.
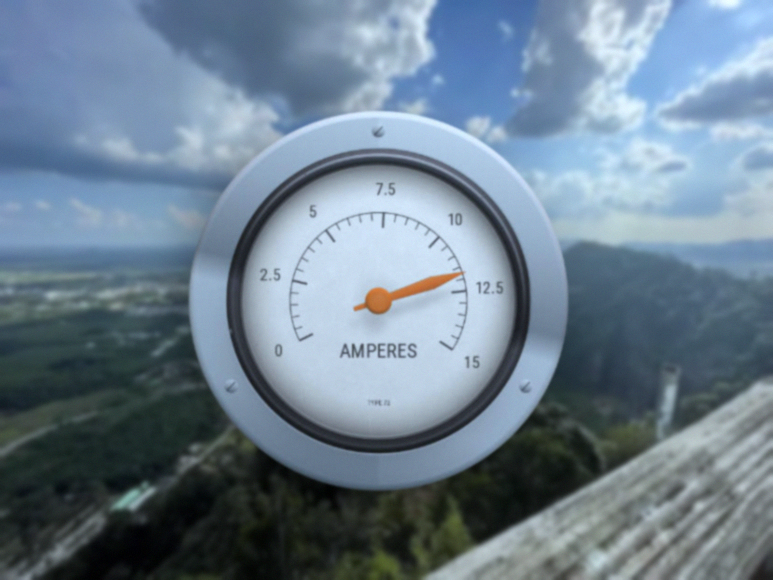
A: 11.75 A
